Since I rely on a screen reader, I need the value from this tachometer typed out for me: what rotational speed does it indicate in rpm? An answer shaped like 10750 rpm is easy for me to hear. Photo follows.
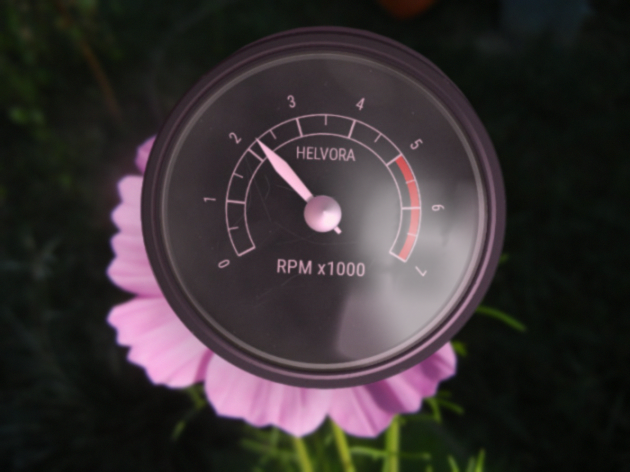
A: 2250 rpm
